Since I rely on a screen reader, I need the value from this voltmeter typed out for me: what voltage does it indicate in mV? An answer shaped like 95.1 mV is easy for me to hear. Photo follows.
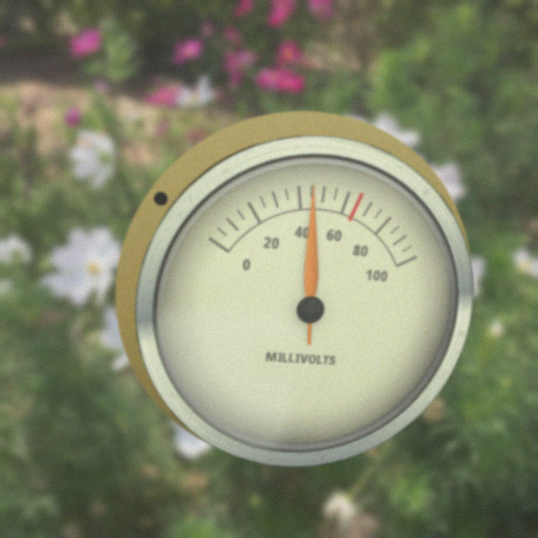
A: 45 mV
